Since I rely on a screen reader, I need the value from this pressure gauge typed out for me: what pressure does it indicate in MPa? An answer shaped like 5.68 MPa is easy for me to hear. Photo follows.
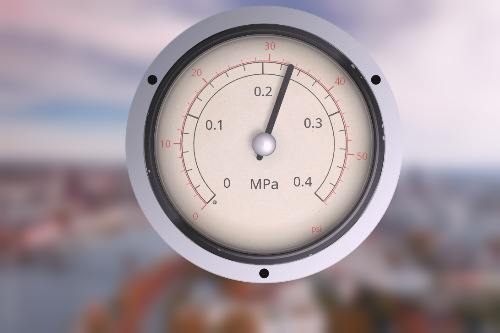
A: 0.23 MPa
